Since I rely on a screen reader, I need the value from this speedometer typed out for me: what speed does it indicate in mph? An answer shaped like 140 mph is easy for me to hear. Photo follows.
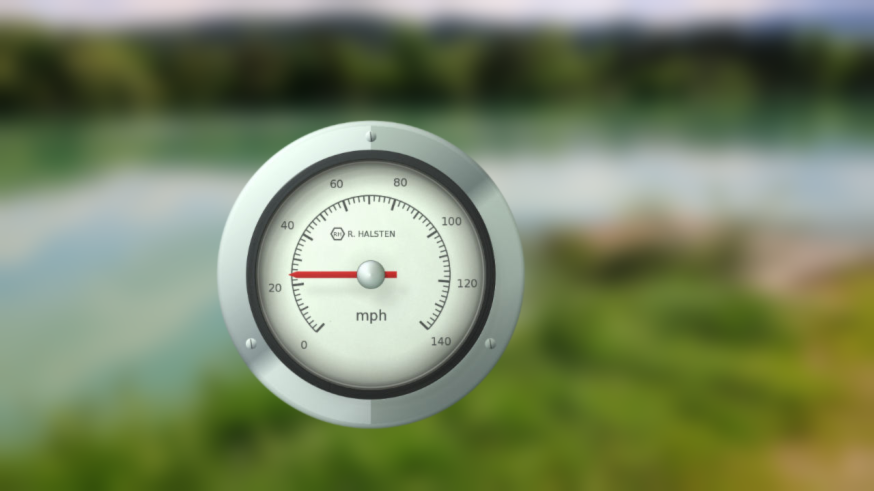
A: 24 mph
